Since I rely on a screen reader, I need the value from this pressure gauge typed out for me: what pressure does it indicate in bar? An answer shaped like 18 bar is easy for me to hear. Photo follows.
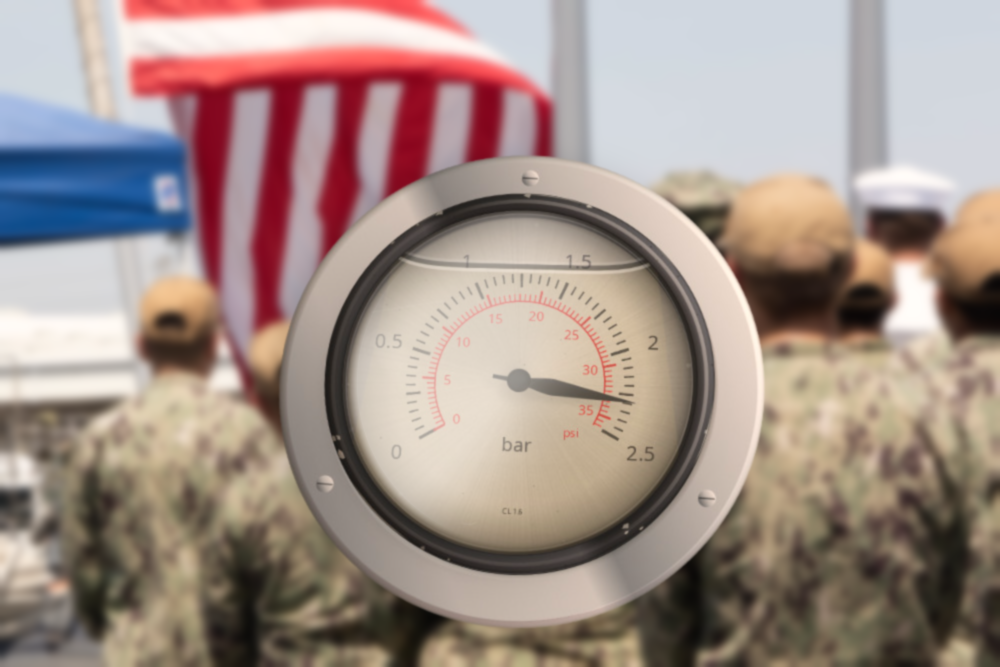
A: 2.3 bar
